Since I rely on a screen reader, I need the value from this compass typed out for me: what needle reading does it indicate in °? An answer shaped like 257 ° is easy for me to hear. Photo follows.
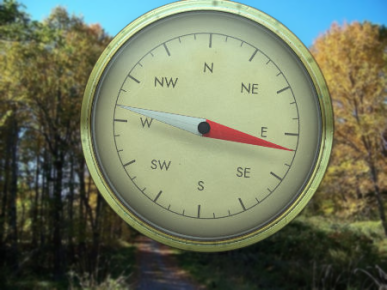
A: 100 °
